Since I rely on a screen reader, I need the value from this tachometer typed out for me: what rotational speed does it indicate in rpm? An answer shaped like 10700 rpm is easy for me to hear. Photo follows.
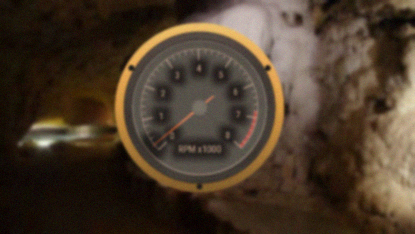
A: 200 rpm
